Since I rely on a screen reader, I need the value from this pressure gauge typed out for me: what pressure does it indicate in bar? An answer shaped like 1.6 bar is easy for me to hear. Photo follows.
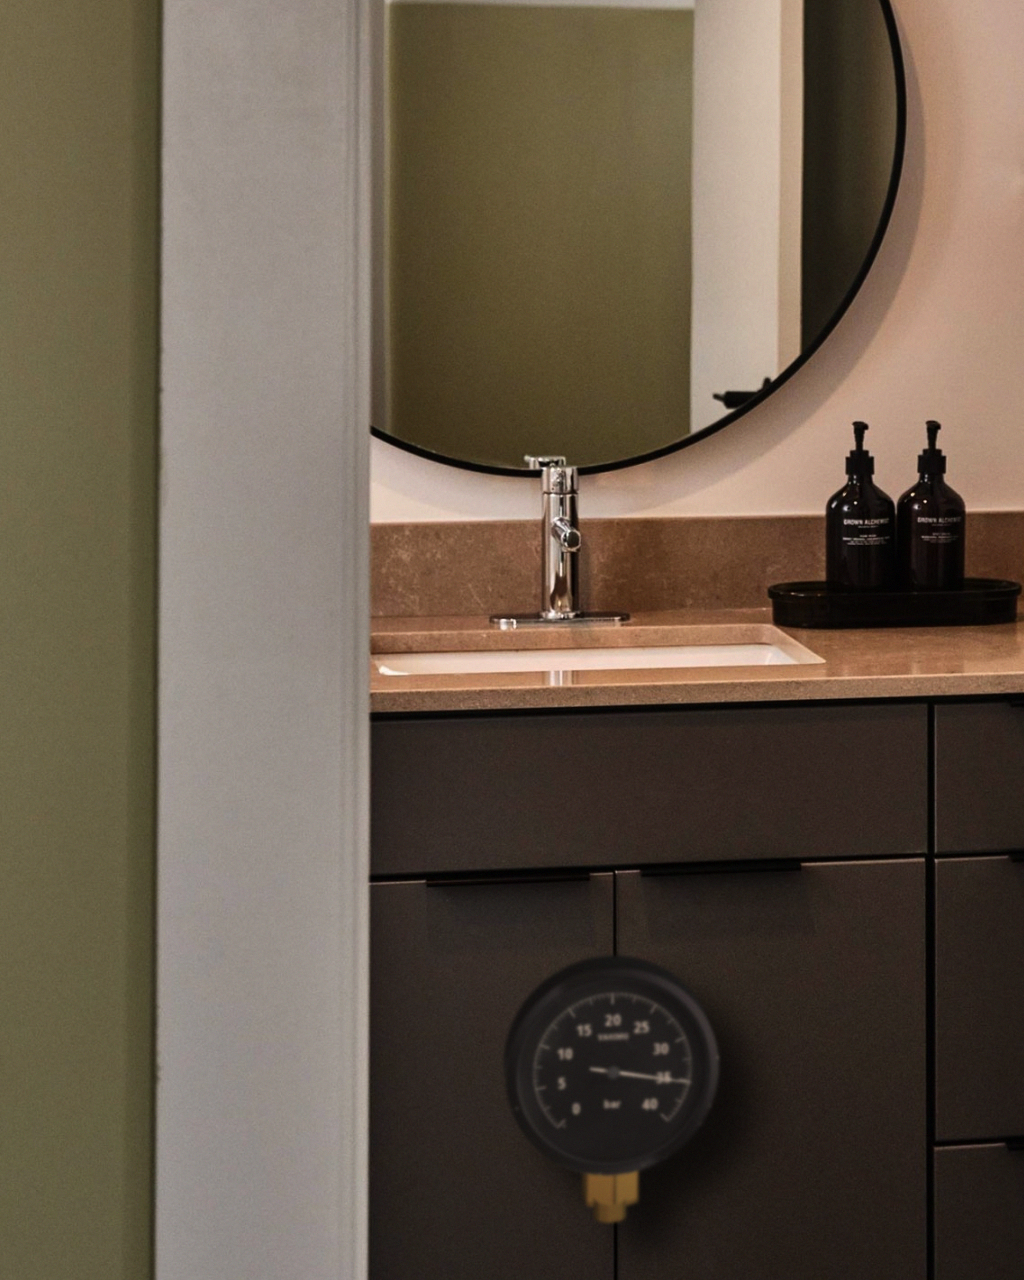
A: 35 bar
